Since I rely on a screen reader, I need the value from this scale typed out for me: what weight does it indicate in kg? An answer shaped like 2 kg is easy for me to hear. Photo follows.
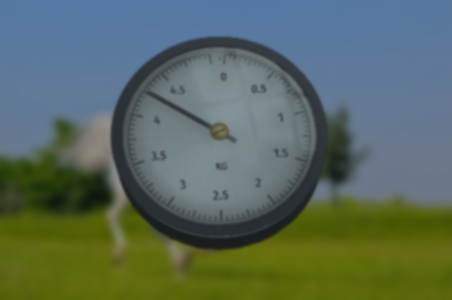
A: 4.25 kg
